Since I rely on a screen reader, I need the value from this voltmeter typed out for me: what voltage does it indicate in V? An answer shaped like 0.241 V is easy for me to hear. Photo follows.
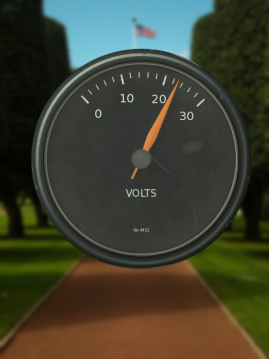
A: 23 V
